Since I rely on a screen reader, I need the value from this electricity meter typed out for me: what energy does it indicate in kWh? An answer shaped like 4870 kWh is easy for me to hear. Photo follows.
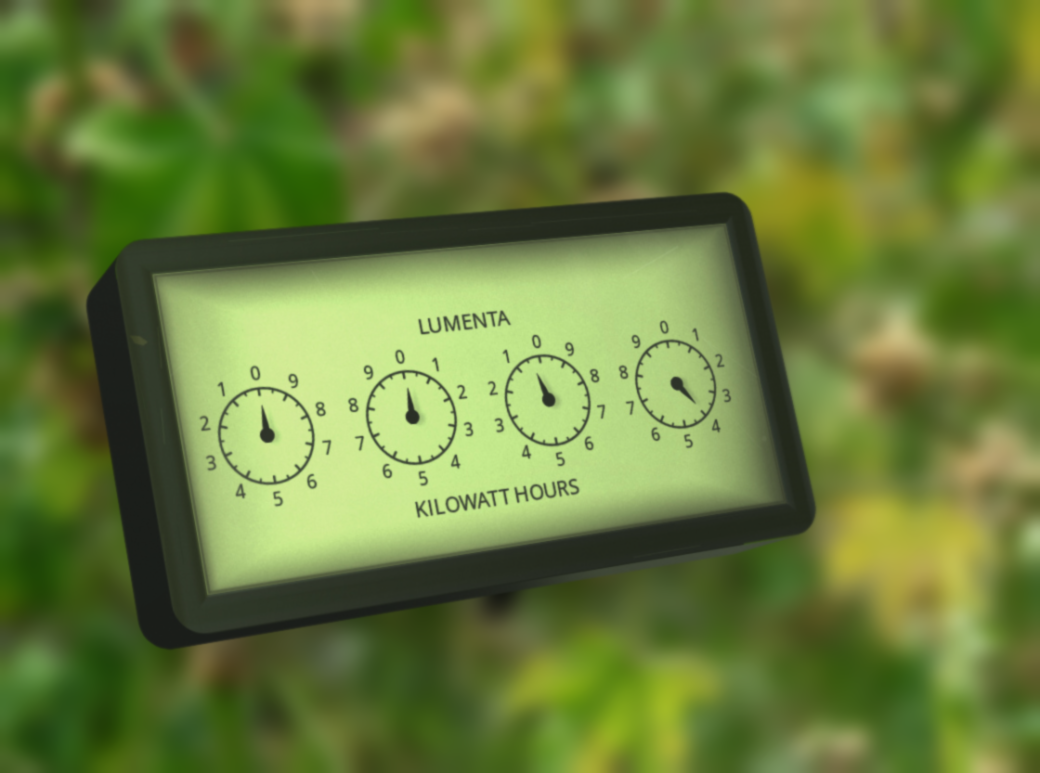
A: 4 kWh
